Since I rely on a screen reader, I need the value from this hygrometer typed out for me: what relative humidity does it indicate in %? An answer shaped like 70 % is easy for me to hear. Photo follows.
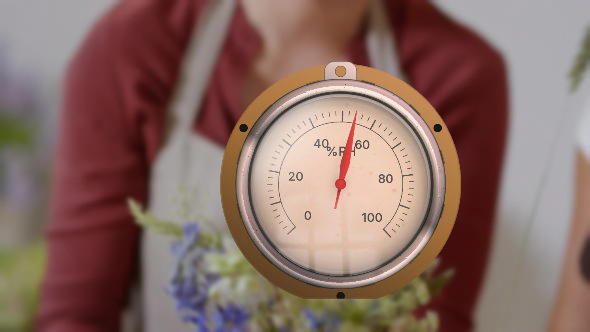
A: 54 %
